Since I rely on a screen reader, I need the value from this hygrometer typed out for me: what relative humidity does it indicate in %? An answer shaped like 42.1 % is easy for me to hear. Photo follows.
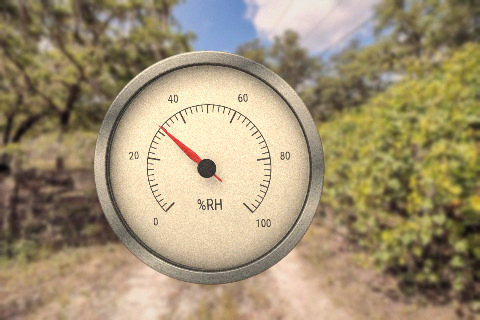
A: 32 %
